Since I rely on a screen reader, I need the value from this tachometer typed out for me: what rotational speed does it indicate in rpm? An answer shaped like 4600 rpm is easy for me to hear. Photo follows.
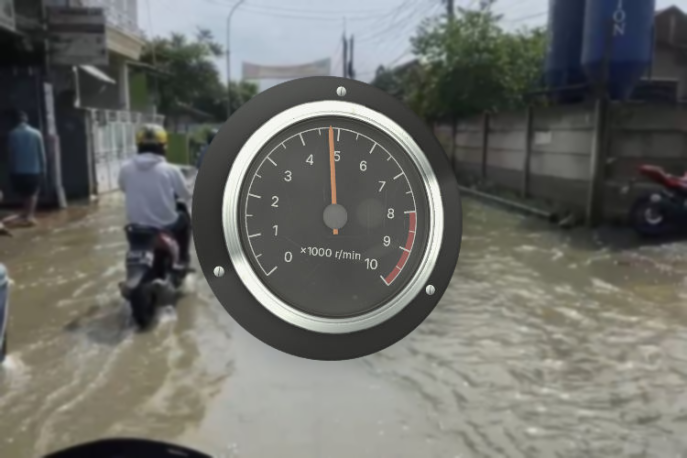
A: 4750 rpm
